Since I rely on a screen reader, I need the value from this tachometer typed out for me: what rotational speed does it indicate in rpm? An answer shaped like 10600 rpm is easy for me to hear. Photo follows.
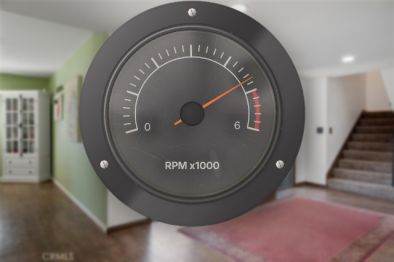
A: 4700 rpm
